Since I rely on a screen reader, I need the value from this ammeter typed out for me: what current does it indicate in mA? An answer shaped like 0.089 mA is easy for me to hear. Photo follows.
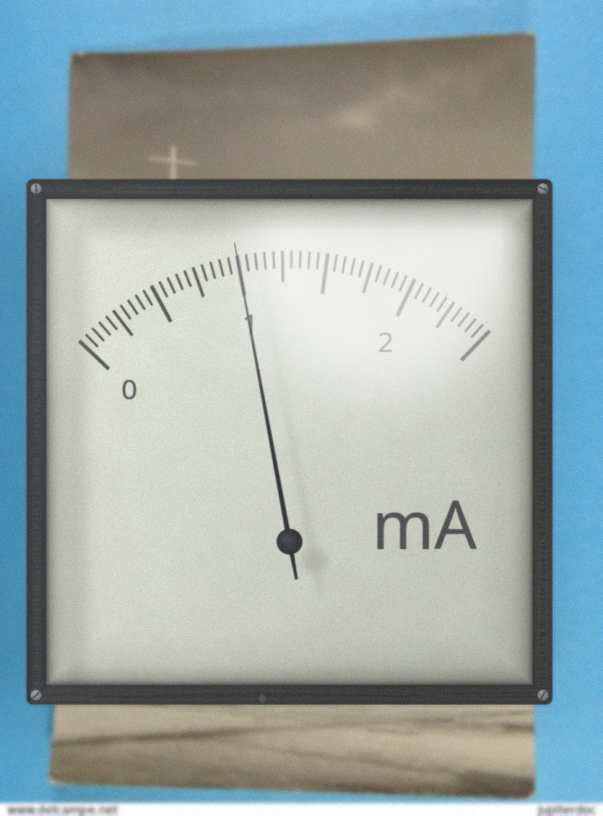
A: 1 mA
